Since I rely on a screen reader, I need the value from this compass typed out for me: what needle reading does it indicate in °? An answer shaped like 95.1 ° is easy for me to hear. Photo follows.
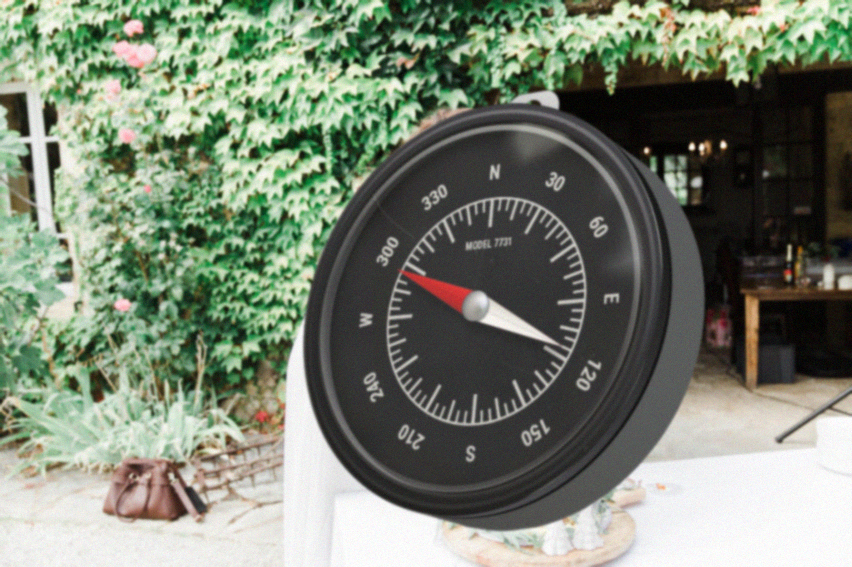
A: 295 °
